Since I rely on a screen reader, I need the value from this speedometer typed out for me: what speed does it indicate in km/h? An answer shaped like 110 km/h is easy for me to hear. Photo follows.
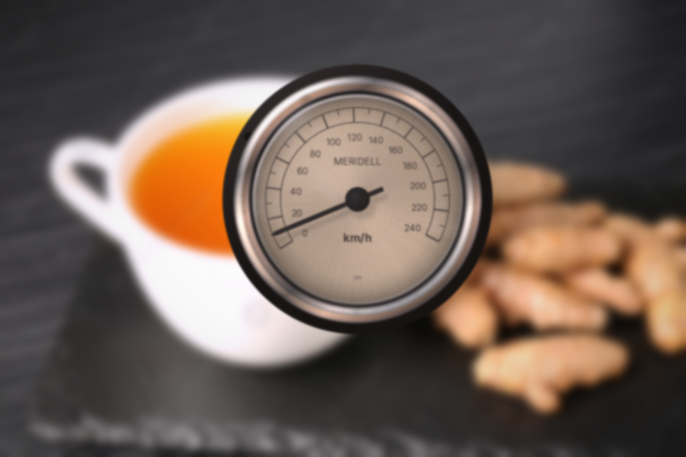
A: 10 km/h
